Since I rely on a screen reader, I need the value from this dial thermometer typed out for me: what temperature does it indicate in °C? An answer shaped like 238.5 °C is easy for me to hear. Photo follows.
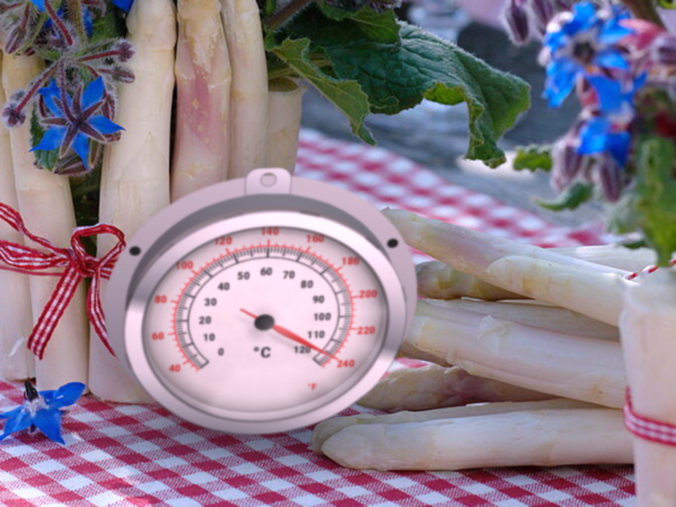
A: 115 °C
